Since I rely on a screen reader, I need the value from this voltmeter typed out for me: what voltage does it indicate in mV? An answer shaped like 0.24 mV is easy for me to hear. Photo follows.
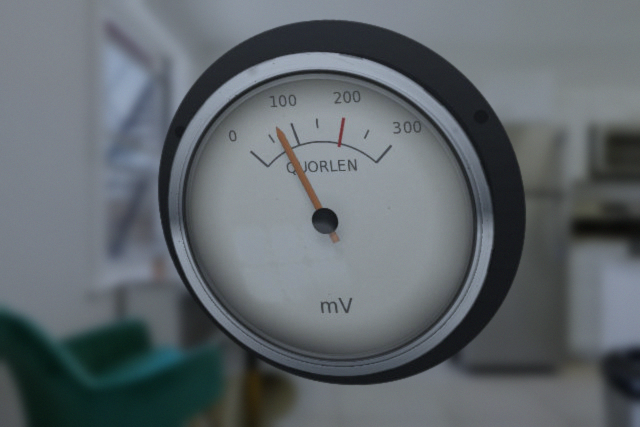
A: 75 mV
